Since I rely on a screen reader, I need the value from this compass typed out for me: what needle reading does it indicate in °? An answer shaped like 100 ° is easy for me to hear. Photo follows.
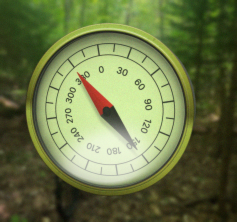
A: 330 °
